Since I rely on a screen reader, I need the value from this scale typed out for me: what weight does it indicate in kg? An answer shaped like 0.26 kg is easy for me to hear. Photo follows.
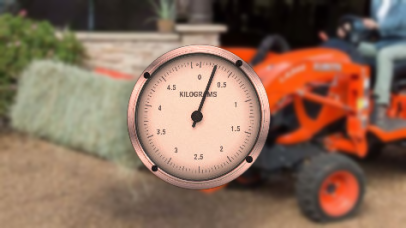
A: 0.25 kg
